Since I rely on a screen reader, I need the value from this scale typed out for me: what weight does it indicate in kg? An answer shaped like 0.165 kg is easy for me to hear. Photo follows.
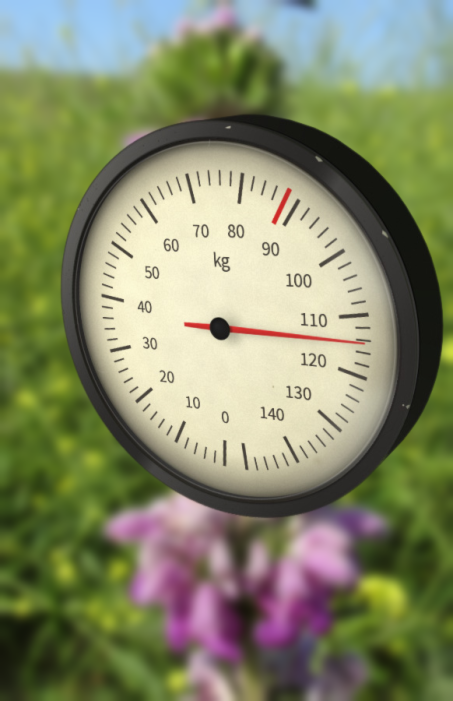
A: 114 kg
